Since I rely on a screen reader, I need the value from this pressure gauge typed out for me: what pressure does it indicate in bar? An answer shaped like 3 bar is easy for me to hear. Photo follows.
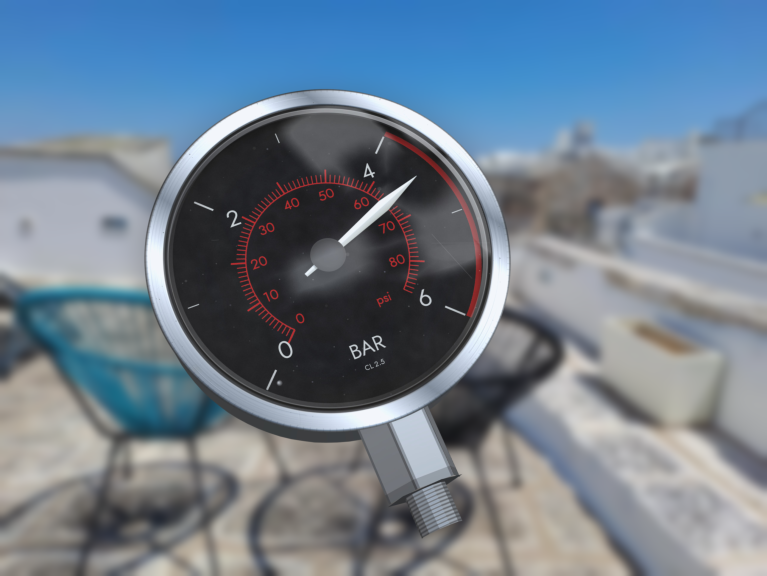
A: 4.5 bar
